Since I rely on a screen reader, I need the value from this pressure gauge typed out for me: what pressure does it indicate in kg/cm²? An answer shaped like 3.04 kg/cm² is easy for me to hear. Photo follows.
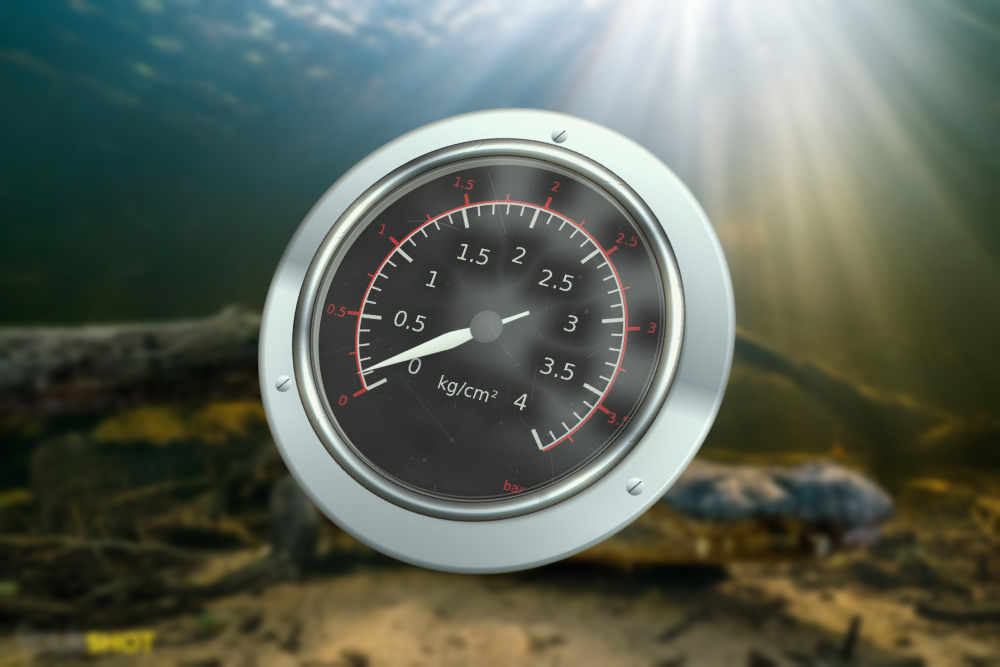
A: 0.1 kg/cm²
